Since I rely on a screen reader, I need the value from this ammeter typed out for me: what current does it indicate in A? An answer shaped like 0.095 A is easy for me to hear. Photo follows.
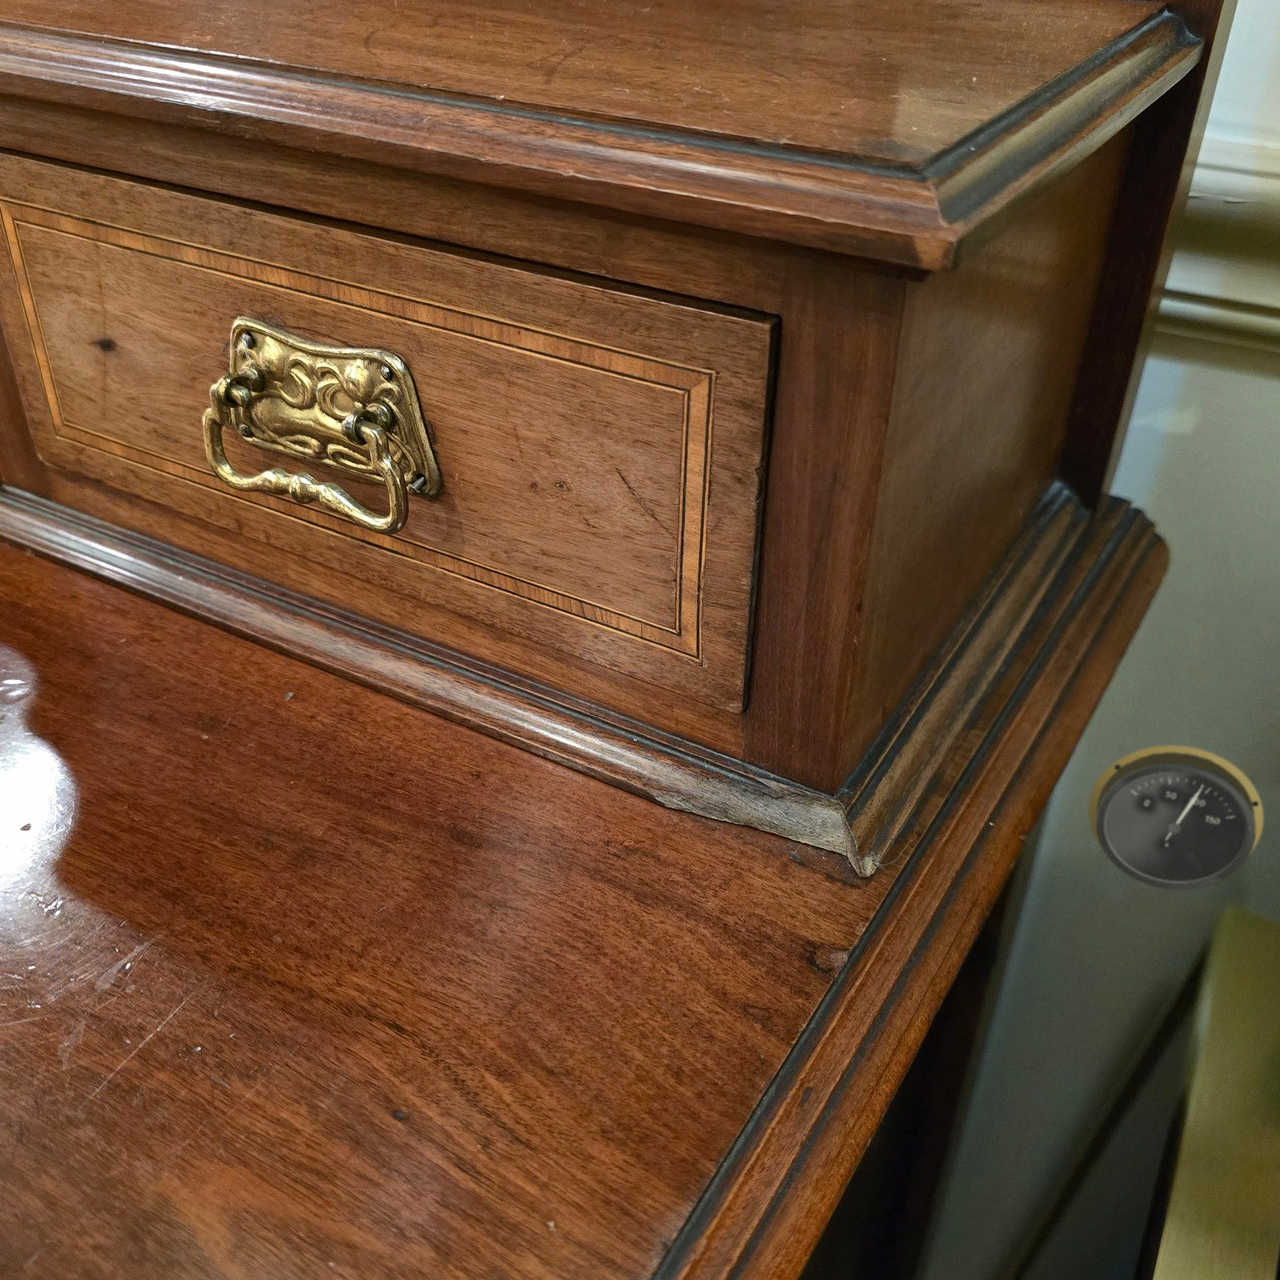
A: 90 A
